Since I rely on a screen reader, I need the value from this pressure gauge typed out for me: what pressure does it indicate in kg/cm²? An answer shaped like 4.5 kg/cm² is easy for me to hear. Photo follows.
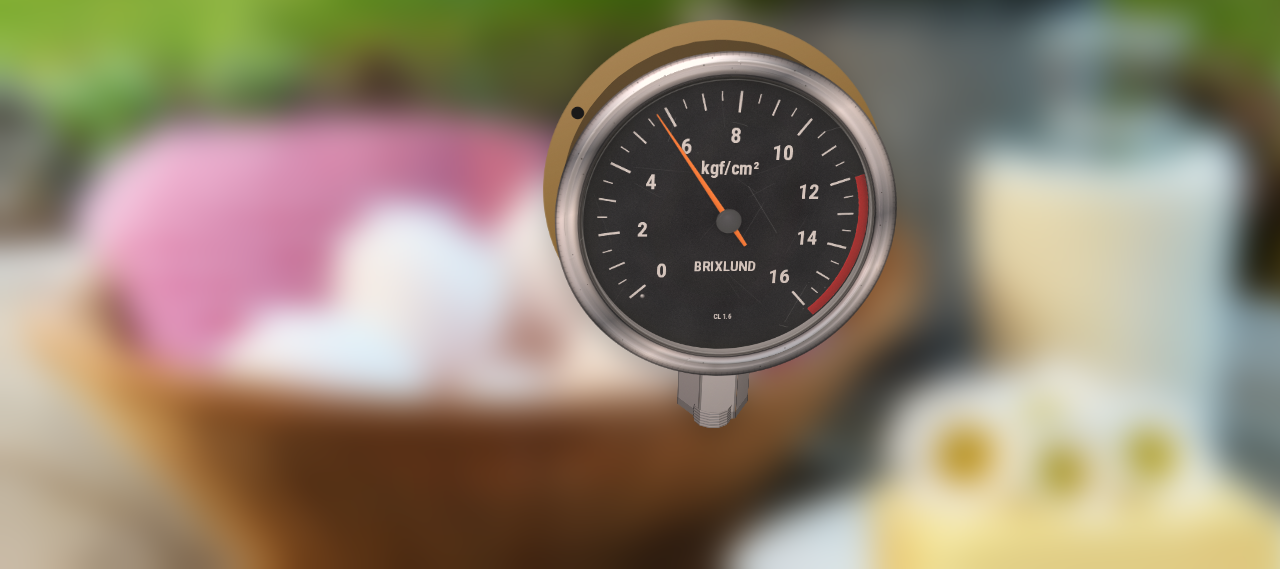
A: 5.75 kg/cm²
